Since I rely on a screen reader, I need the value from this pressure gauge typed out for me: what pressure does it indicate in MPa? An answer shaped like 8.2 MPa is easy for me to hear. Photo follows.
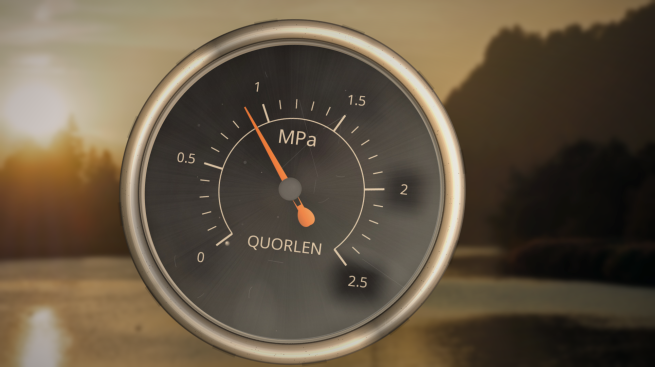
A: 0.9 MPa
